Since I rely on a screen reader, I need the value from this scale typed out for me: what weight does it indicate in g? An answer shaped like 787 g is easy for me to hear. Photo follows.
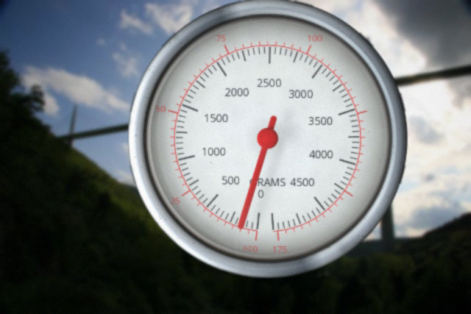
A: 150 g
